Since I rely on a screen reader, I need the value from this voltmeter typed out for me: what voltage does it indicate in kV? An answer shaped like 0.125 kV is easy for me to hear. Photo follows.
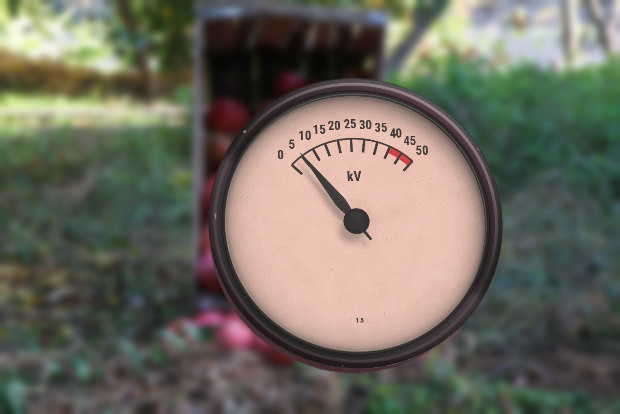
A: 5 kV
